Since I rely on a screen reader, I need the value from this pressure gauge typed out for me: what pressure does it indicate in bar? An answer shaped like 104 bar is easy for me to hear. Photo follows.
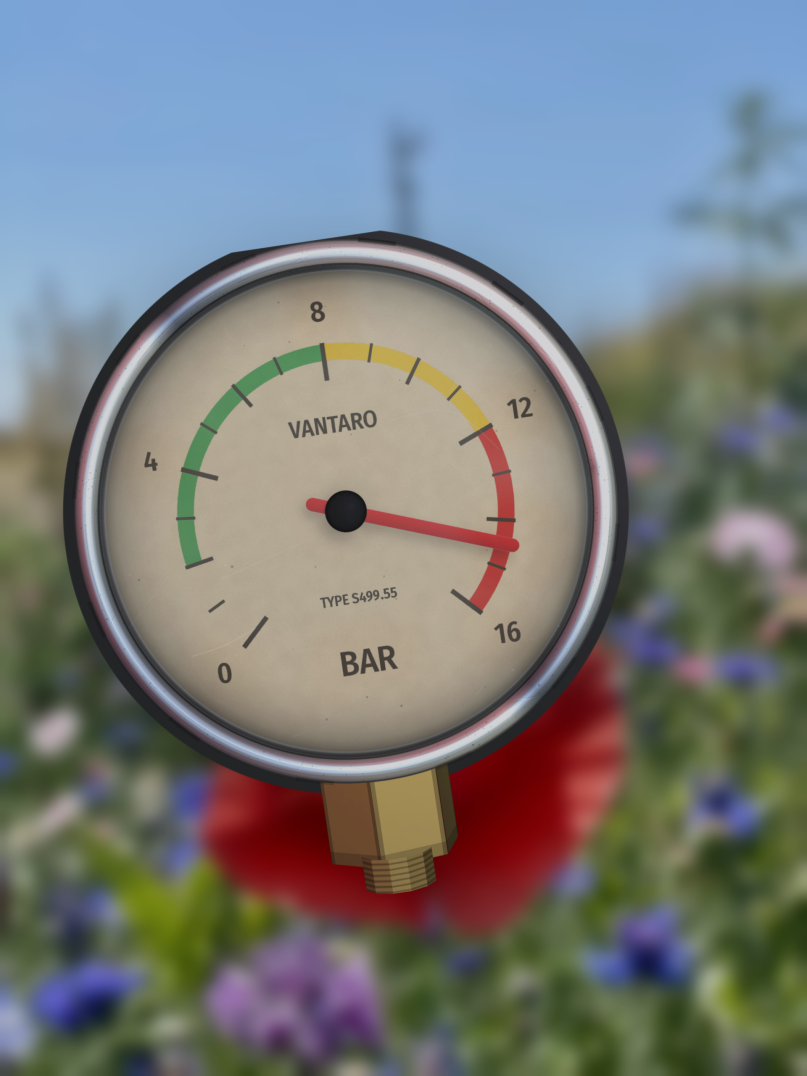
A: 14.5 bar
